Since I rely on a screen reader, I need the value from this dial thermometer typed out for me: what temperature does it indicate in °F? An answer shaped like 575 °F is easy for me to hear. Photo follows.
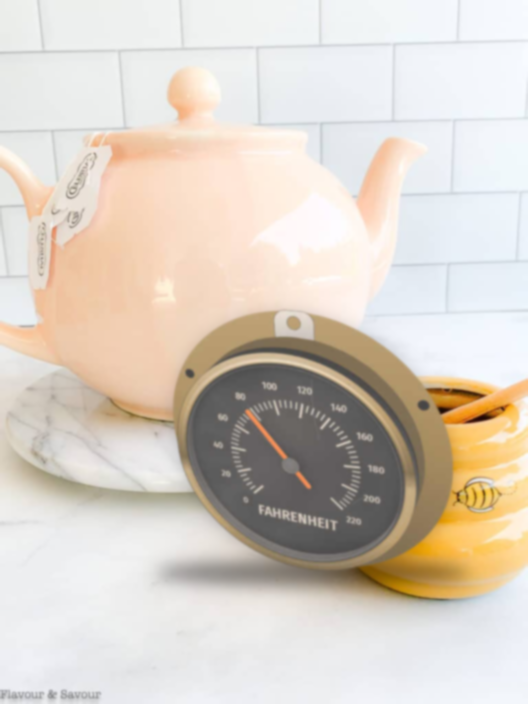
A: 80 °F
